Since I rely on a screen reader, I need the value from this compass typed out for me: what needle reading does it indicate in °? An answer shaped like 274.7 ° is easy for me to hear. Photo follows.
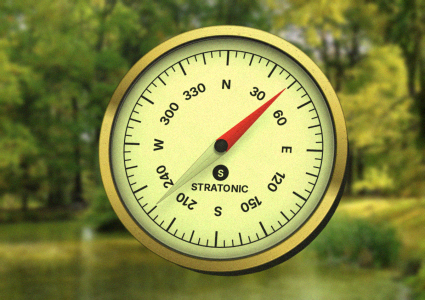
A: 45 °
